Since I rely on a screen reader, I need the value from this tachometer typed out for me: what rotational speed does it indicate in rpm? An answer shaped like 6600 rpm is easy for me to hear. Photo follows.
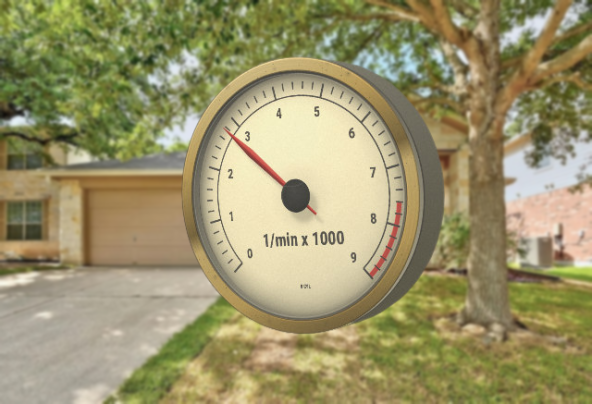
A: 2800 rpm
